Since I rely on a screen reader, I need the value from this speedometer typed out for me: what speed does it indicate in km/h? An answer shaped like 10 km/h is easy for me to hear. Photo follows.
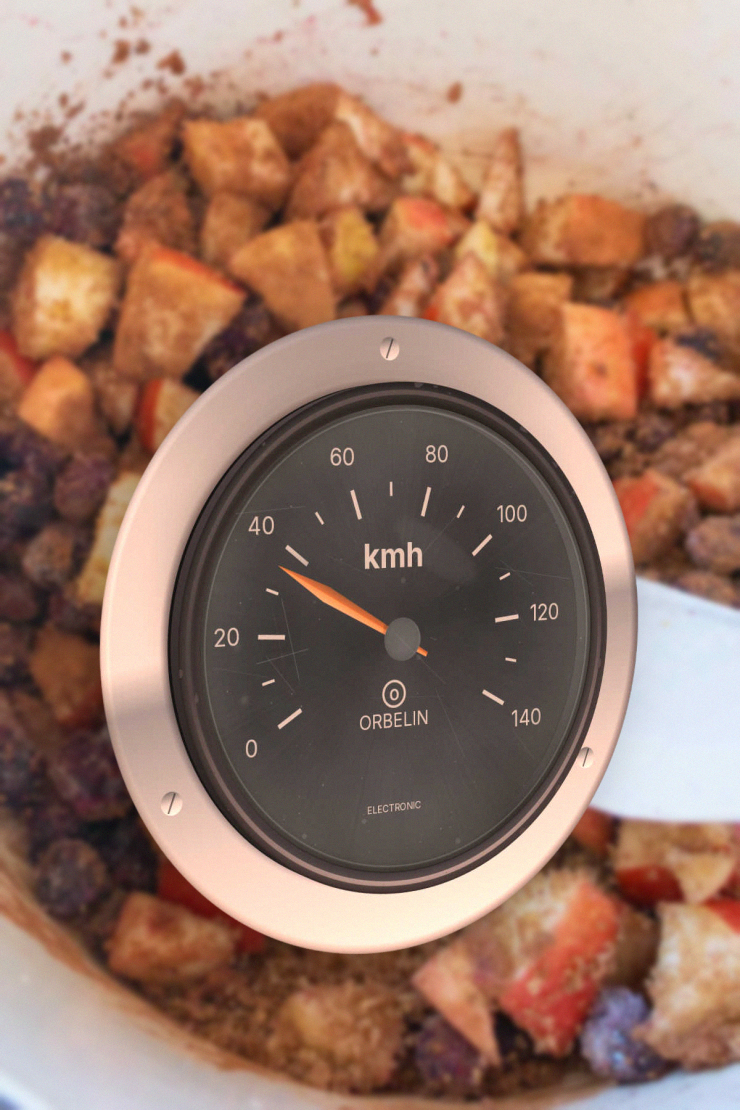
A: 35 km/h
